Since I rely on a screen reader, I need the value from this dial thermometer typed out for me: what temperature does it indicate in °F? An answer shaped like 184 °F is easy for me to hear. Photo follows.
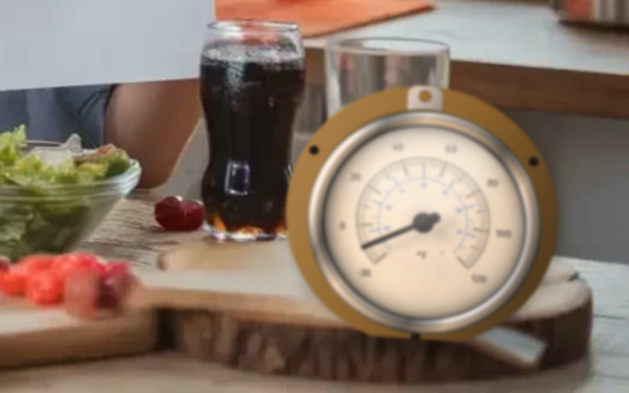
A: -10 °F
